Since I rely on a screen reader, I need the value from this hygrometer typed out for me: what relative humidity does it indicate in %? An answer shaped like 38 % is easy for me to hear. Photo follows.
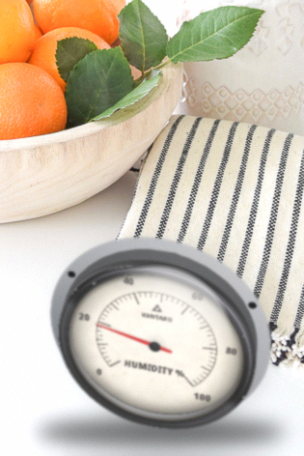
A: 20 %
